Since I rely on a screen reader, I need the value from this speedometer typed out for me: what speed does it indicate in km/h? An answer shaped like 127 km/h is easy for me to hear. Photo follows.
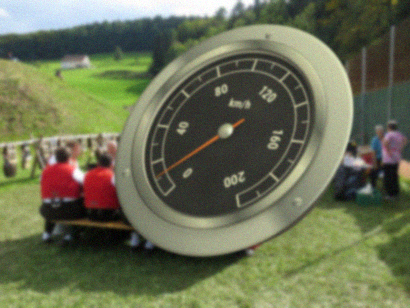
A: 10 km/h
